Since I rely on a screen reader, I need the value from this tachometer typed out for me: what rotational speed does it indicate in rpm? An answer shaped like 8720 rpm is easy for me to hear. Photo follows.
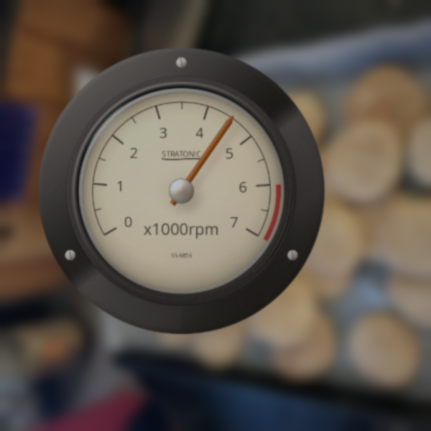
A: 4500 rpm
